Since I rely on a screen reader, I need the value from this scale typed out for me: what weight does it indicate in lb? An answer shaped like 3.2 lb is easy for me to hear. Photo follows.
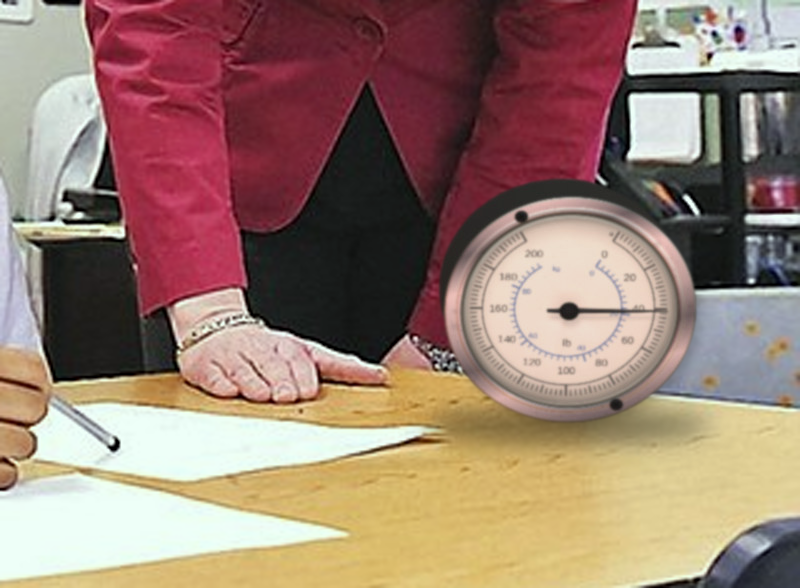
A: 40 lb
